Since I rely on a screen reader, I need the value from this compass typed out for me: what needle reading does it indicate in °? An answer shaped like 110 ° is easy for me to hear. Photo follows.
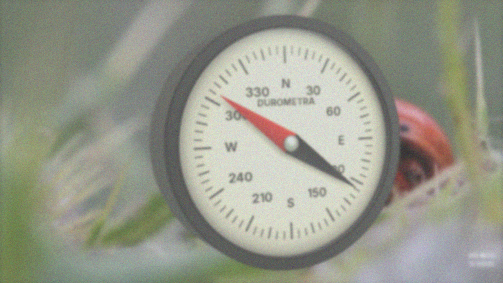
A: 305 °
